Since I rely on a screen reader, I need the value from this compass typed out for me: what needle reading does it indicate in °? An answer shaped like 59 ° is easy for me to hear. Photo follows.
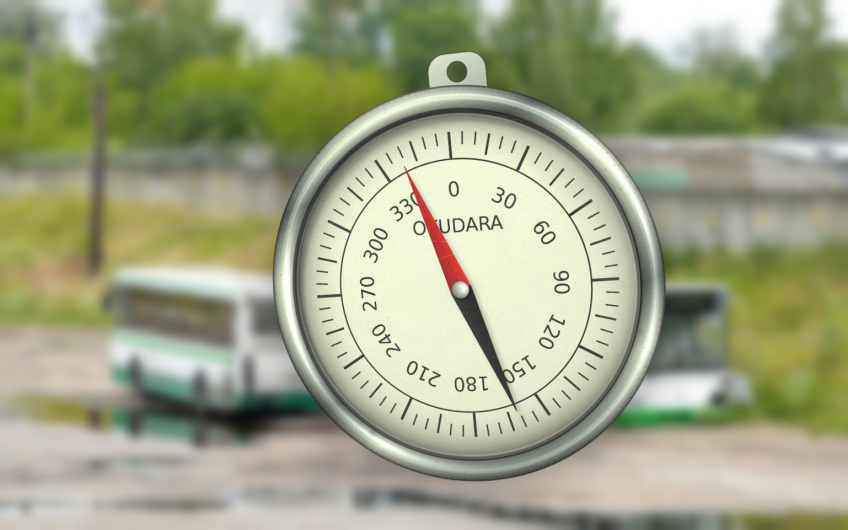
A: 340 °
